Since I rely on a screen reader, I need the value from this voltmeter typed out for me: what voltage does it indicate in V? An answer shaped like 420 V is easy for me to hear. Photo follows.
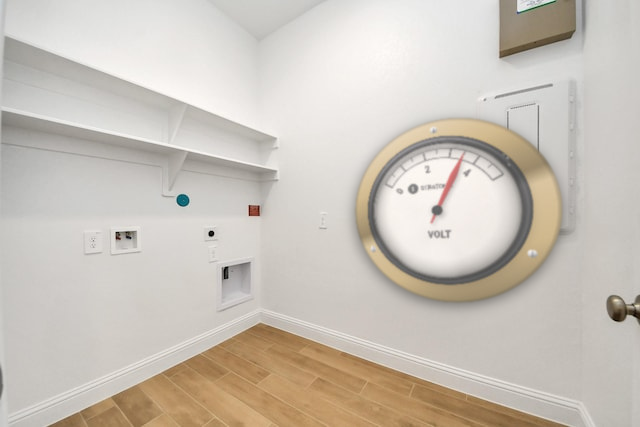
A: 3.5 V
